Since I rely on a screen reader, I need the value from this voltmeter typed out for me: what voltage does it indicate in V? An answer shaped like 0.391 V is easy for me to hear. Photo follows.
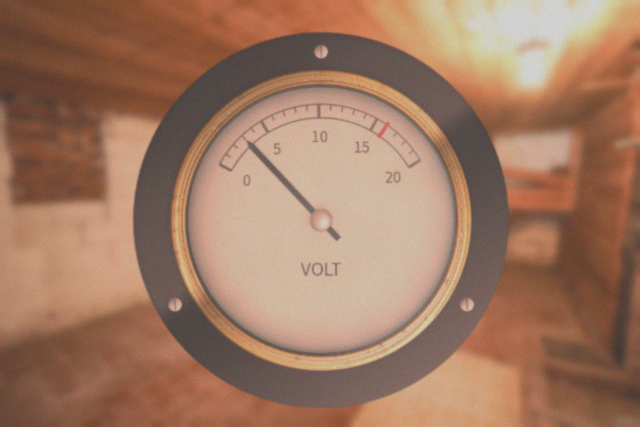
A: 3 V
